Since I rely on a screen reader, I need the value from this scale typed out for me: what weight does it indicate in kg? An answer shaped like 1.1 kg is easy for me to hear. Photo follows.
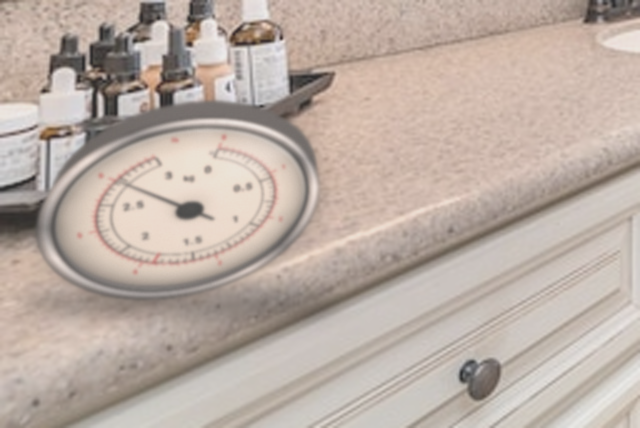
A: 2.75 kg
